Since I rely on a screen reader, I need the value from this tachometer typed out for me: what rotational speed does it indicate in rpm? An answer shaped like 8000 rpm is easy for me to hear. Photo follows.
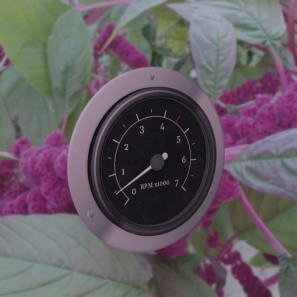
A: 500 rpm
